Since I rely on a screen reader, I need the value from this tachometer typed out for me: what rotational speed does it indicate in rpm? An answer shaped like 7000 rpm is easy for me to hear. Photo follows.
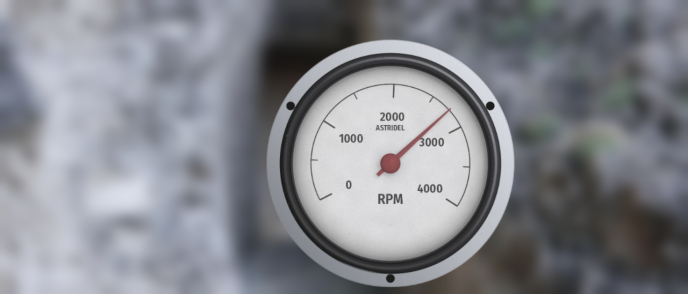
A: 2750 rpm
